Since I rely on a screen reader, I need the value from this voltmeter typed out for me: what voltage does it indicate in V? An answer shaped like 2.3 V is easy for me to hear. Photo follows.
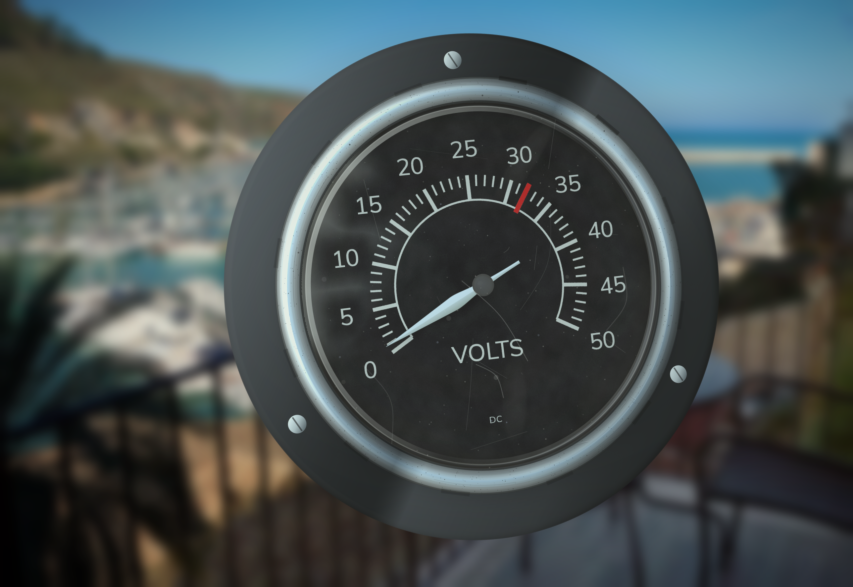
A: 1 V
